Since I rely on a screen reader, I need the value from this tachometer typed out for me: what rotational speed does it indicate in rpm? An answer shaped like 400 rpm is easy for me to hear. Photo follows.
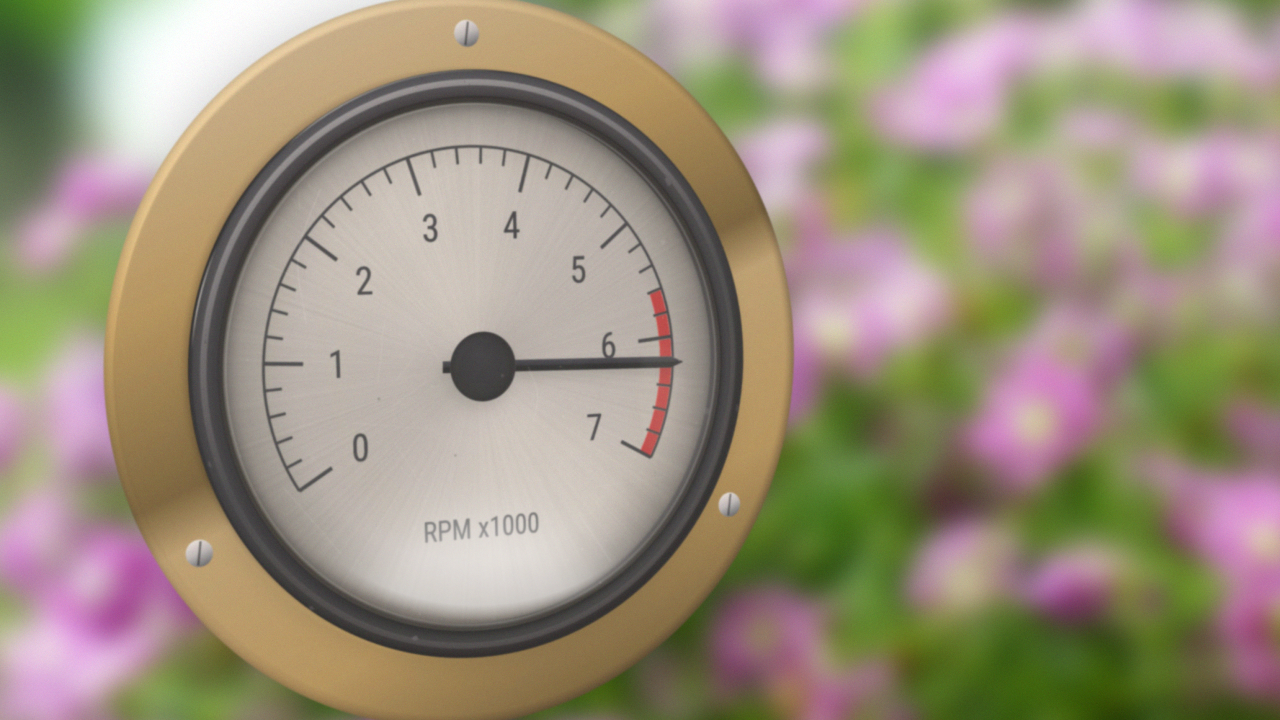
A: 6200 rpm
